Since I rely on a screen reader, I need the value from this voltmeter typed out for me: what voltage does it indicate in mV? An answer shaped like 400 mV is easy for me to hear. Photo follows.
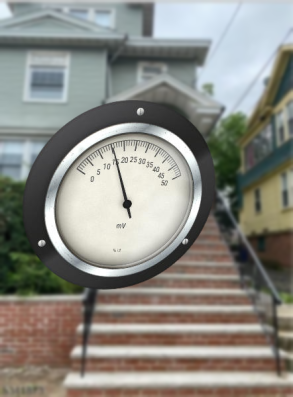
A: 15 mV
